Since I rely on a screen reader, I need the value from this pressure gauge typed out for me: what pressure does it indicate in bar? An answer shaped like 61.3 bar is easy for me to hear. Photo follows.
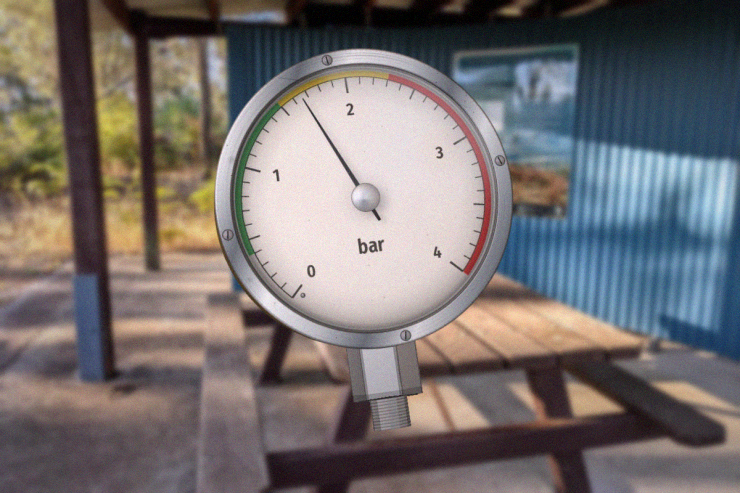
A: 1.65 bar
